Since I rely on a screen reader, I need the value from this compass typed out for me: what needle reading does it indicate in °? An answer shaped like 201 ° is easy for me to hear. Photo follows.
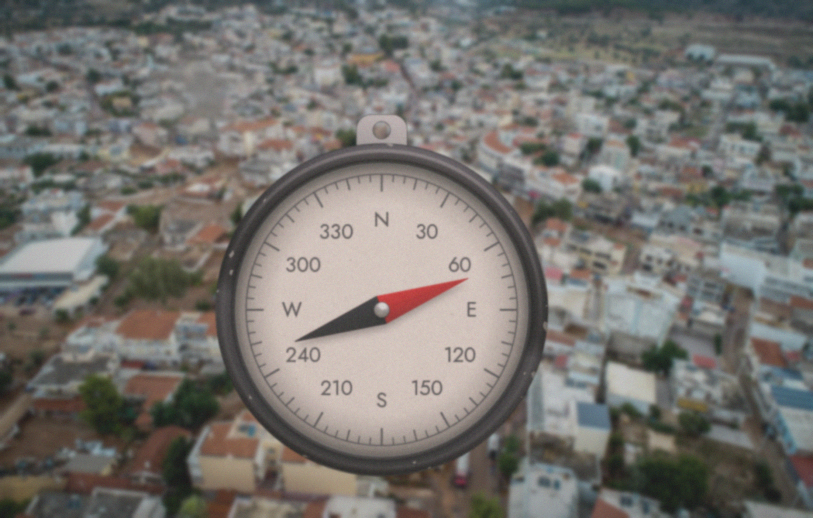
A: 70 °
